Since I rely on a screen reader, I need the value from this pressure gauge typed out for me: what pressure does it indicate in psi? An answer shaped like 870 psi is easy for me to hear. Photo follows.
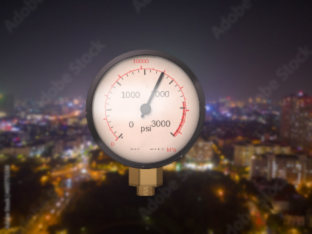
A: 1800 psi
